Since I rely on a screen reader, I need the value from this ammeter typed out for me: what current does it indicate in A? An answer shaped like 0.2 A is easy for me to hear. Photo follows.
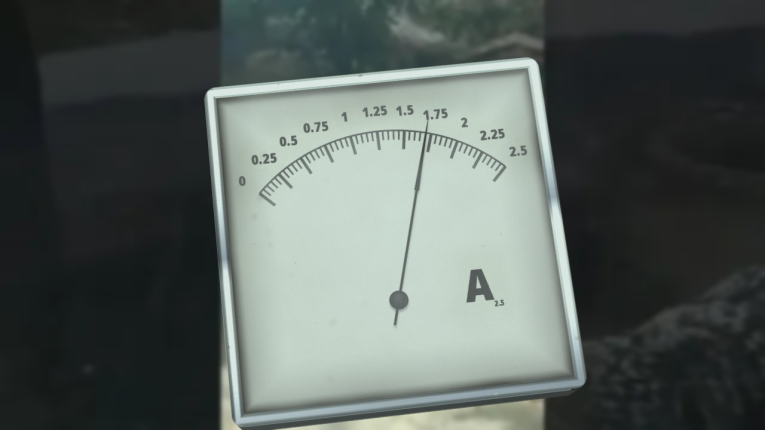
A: 1.7 A
